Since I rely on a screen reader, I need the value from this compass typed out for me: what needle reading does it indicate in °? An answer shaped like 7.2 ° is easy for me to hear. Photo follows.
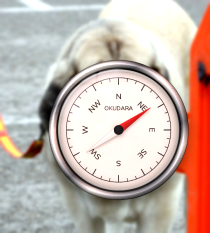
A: 55 °
